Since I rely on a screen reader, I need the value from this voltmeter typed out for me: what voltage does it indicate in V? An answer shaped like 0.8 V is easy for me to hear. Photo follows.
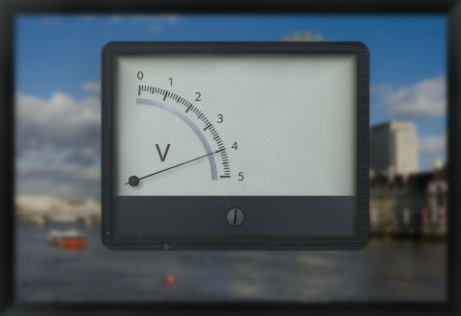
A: 4 V
